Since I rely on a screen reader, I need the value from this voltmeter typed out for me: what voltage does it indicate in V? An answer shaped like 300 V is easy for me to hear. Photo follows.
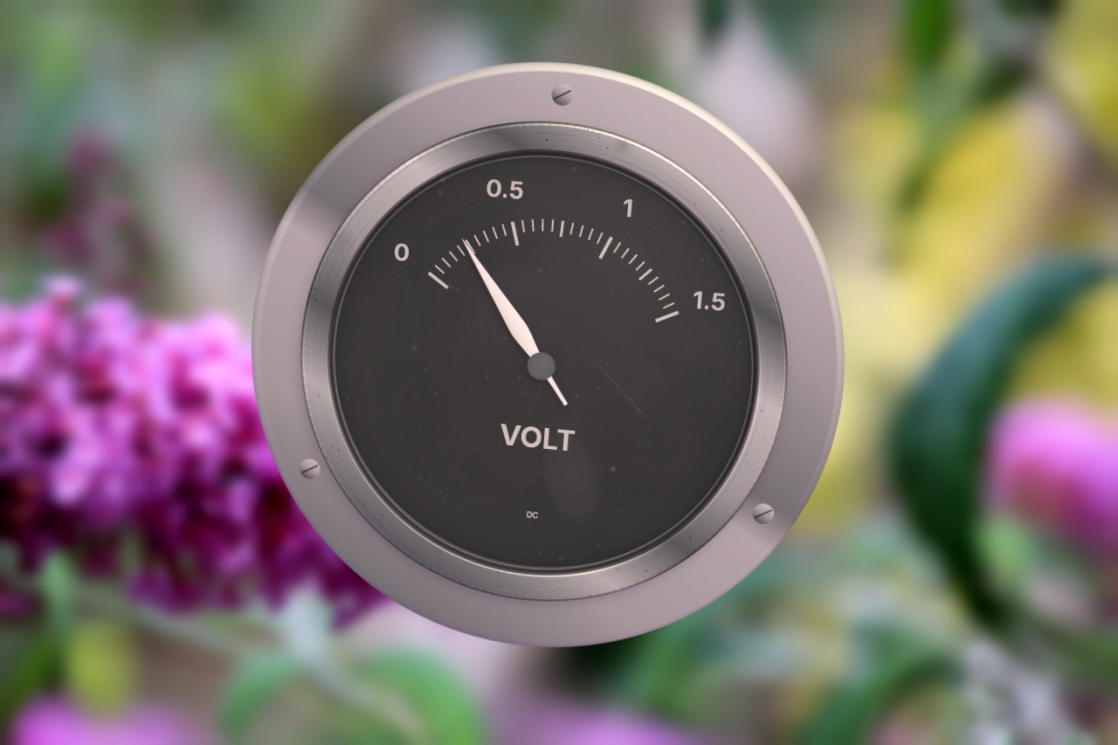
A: 0.25 V
